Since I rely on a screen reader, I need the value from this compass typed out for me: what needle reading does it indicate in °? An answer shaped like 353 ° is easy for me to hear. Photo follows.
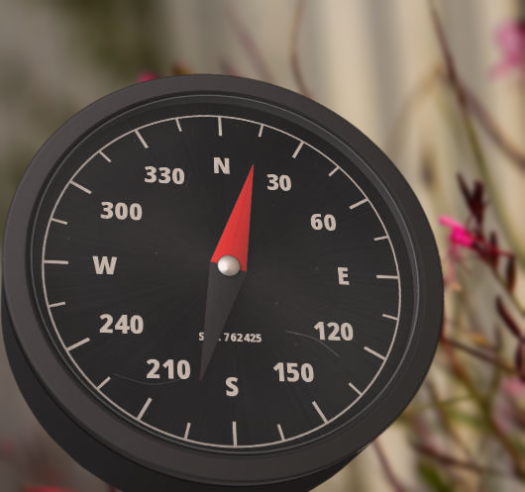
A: 15 °
